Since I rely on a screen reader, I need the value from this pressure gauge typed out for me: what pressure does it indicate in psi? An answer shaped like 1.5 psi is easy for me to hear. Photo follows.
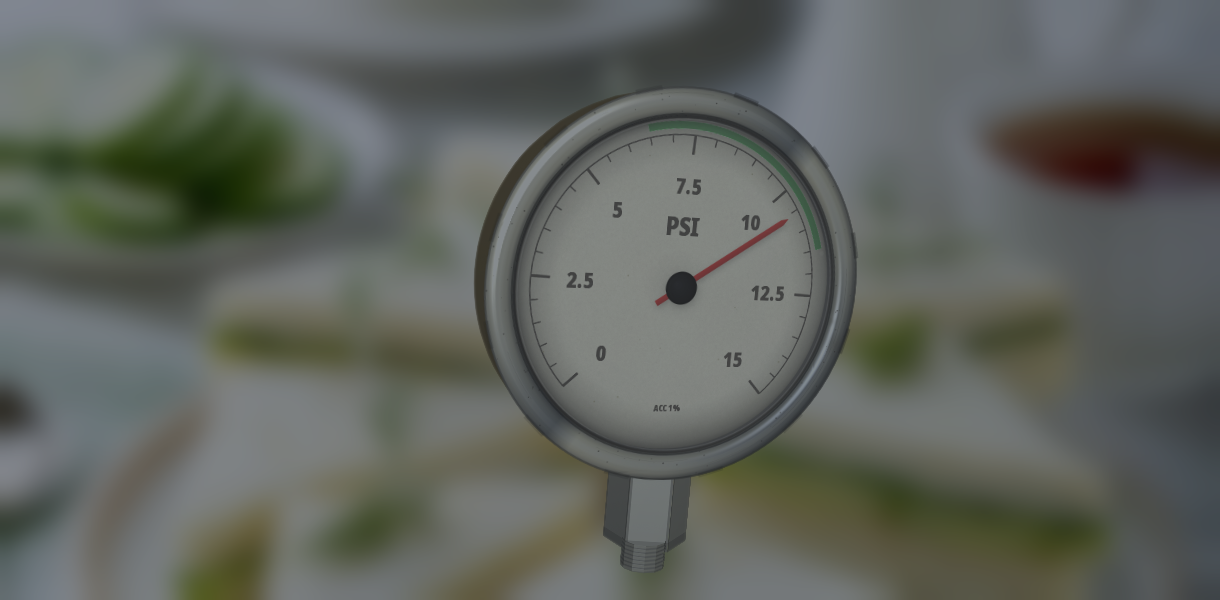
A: 10.5 psi
